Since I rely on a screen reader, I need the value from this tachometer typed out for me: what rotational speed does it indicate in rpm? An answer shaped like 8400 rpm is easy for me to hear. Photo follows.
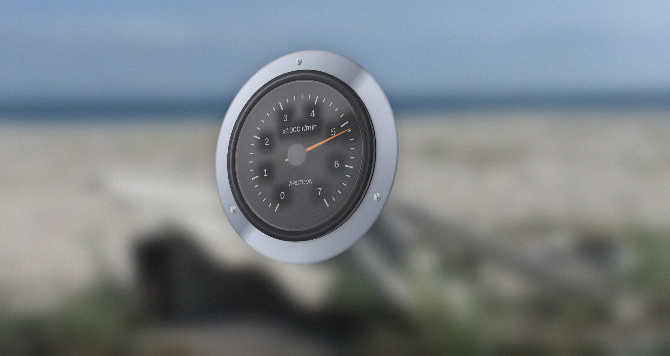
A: 5200 rpm
